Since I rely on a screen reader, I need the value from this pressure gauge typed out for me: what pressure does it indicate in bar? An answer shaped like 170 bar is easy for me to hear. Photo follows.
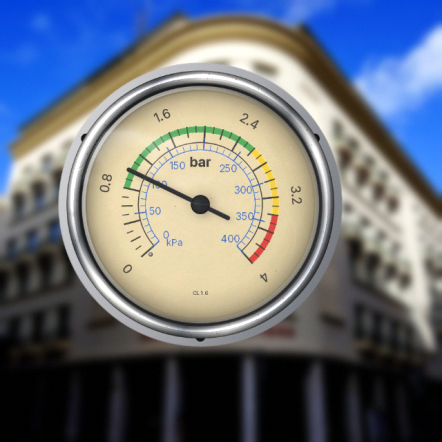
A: 1 bar
